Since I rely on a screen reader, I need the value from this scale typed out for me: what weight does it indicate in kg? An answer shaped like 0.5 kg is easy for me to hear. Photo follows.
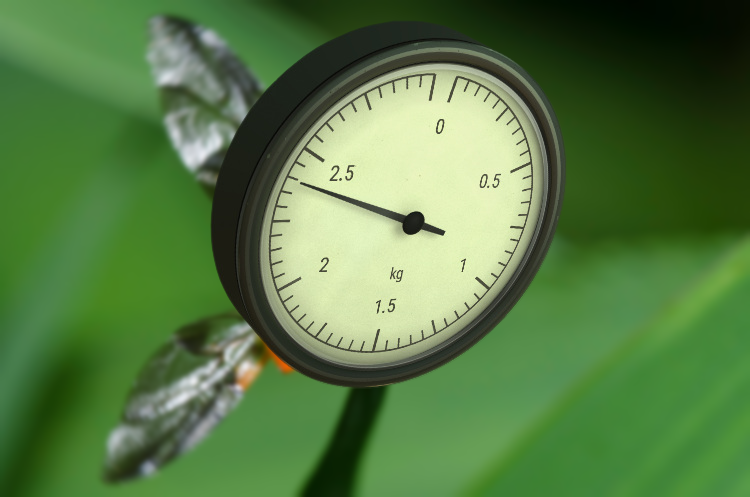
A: 2.4 kg
